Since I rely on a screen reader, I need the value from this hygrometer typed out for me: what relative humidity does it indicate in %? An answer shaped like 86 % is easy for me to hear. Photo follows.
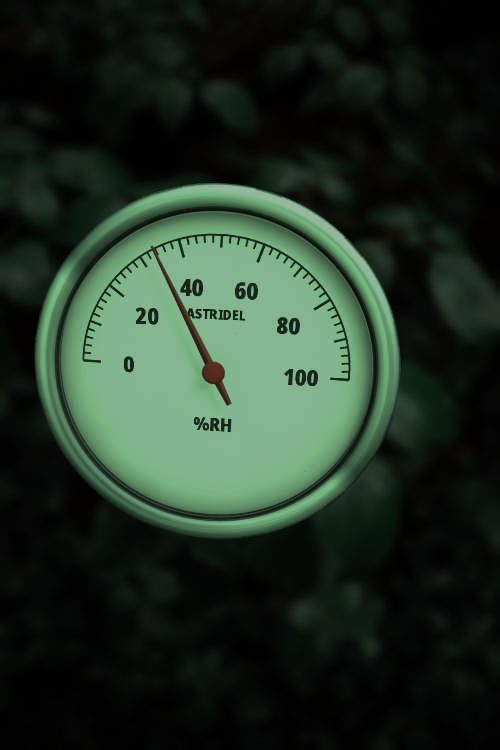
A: 34 %
